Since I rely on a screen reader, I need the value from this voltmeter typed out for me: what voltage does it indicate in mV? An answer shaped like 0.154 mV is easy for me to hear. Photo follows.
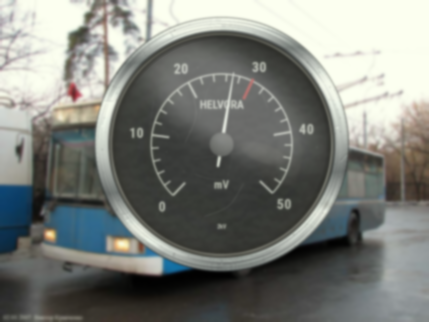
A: 27 mV
